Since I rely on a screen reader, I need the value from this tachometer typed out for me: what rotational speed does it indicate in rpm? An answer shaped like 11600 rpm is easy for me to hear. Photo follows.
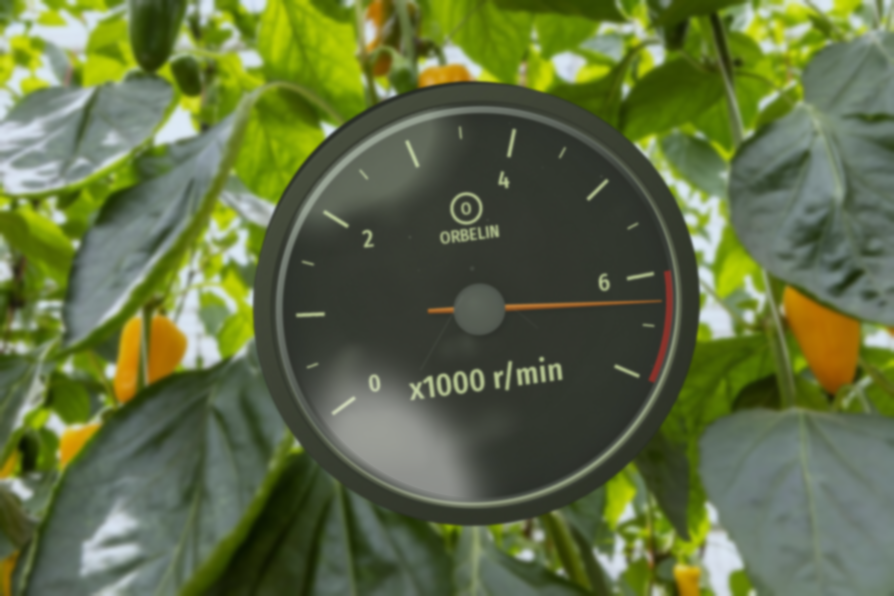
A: 6250 rpm
